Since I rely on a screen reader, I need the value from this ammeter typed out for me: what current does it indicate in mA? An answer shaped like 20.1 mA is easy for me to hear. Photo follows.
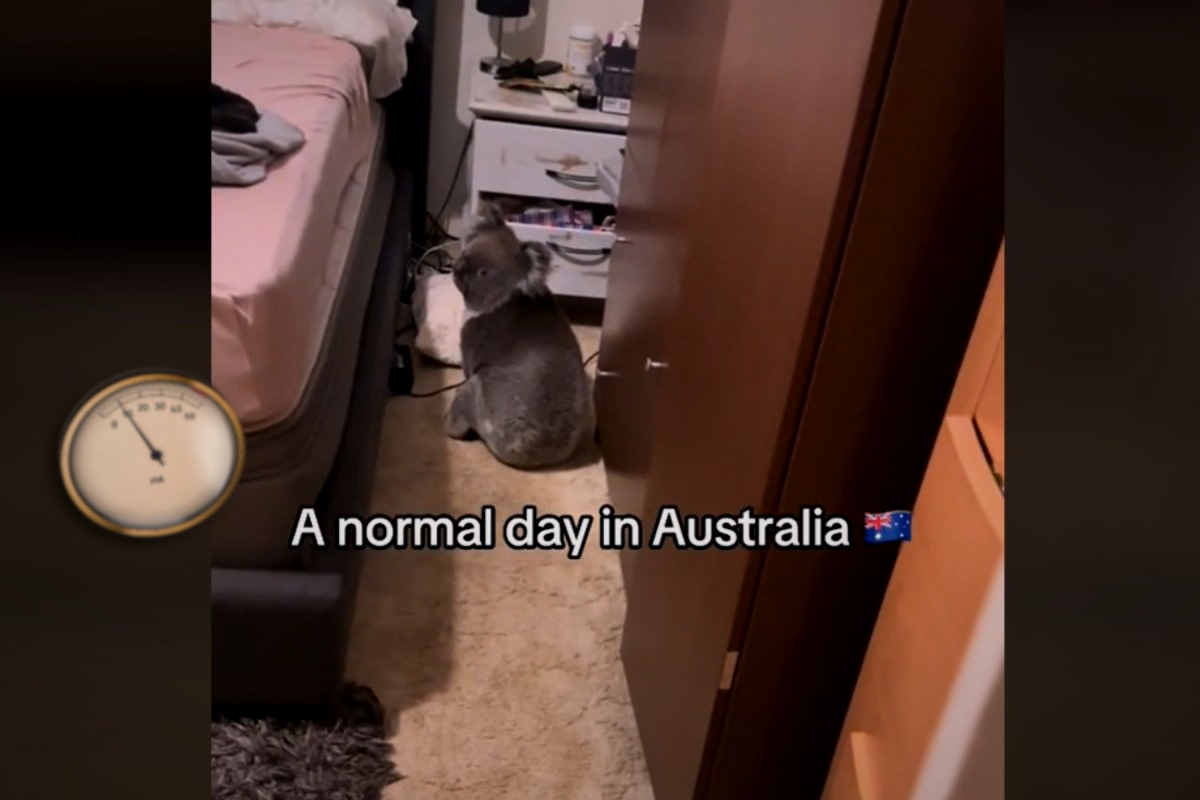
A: 10 mA
